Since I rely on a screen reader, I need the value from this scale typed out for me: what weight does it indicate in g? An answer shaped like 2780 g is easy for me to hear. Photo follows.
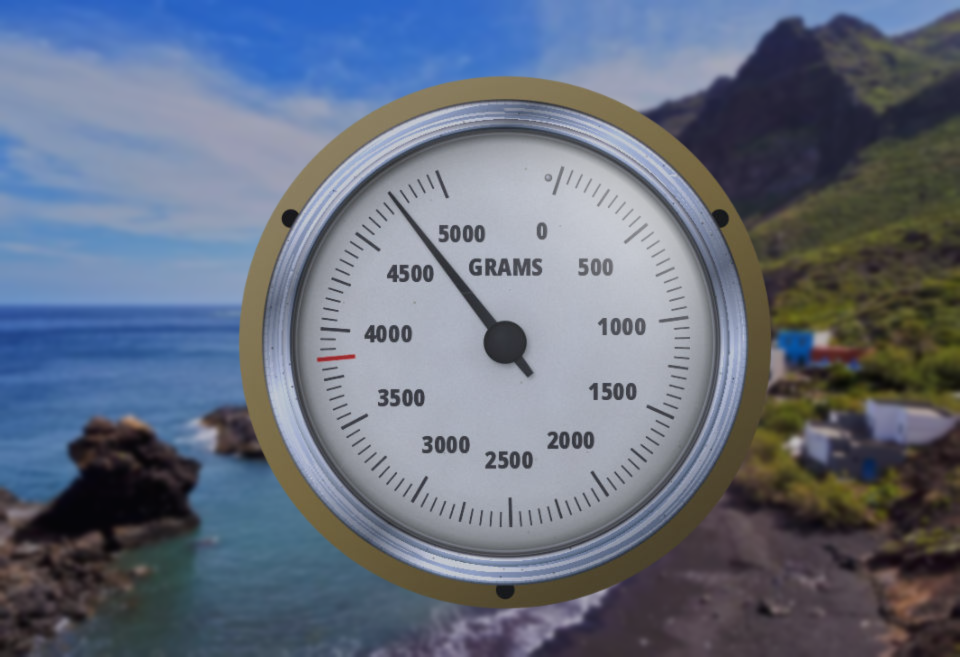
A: 4750 g
